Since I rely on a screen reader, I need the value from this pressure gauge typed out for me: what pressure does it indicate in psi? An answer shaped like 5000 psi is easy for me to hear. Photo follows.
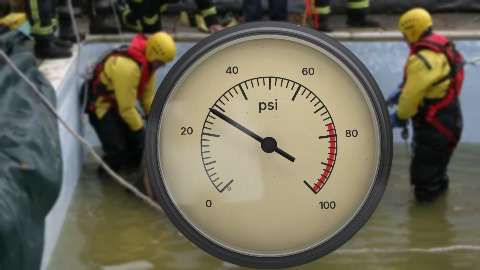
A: 28 psi
